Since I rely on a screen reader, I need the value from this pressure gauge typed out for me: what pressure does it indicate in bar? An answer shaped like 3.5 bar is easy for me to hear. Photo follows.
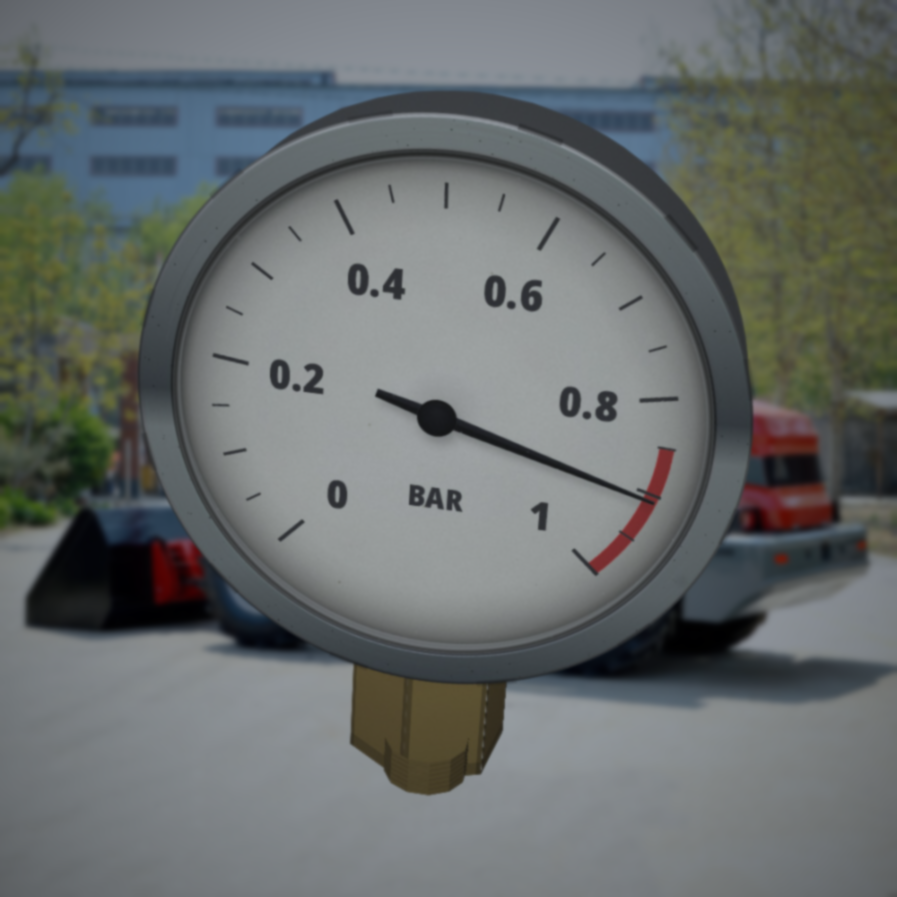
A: 0.9 bar
